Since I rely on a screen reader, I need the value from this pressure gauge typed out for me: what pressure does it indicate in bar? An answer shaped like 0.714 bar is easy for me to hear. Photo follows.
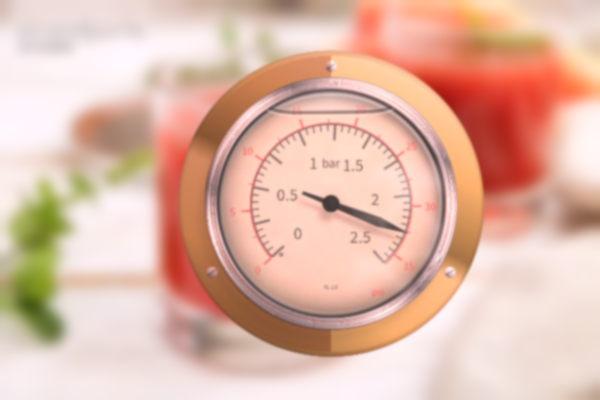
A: 2.25 bar
